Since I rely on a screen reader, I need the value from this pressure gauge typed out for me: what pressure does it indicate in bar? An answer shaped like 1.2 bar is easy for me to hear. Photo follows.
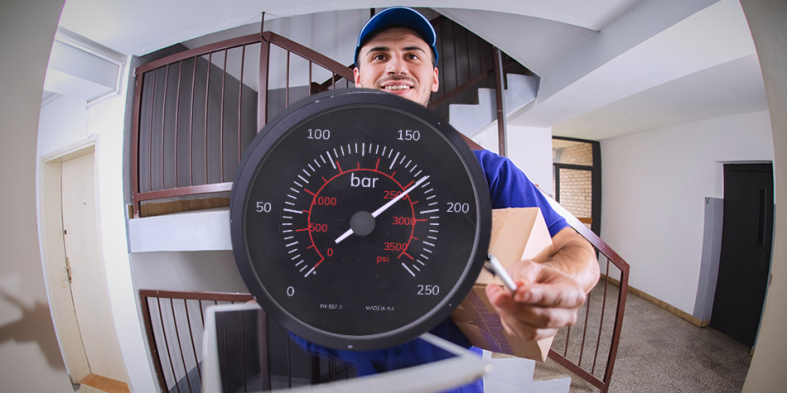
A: 175 bar
